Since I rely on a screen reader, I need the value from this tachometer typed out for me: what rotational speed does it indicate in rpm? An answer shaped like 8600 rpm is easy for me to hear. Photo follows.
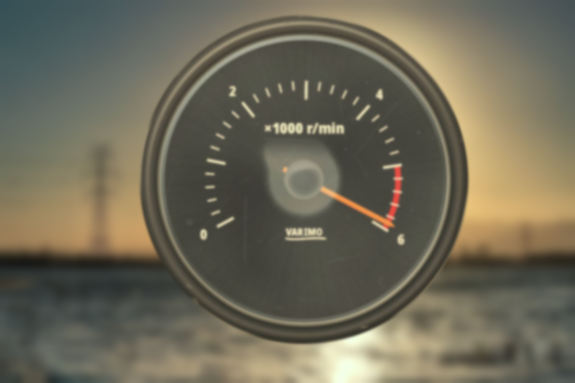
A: 5900 rpm
